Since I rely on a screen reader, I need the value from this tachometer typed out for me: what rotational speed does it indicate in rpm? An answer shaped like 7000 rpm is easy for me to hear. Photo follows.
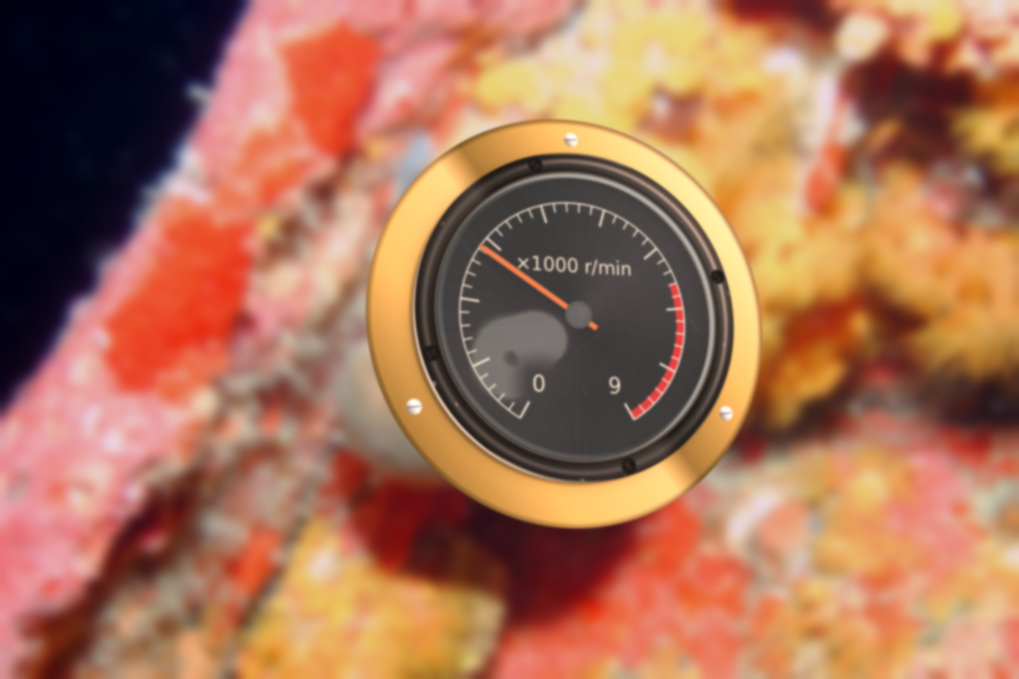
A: 2800 rpm
